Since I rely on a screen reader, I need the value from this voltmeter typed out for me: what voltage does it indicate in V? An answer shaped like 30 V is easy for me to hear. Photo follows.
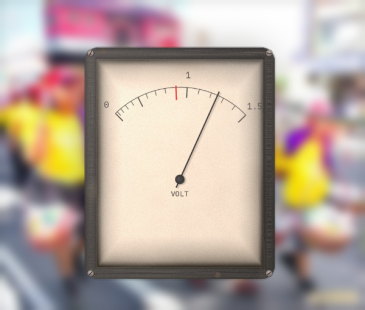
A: 1.25 V
